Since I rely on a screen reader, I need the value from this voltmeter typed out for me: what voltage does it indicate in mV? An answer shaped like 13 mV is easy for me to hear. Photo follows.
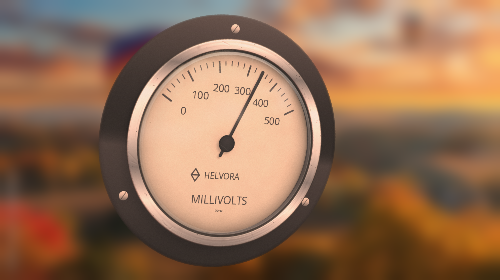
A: 340 mV
